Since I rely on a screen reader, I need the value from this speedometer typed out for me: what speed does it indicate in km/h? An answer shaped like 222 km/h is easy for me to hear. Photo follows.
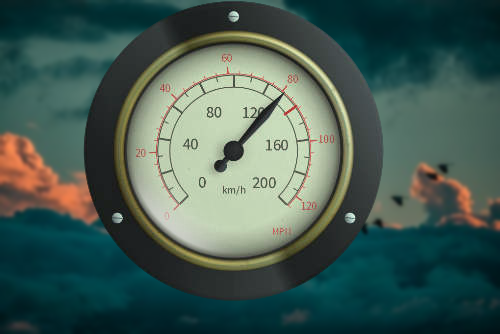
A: 130 km/h
